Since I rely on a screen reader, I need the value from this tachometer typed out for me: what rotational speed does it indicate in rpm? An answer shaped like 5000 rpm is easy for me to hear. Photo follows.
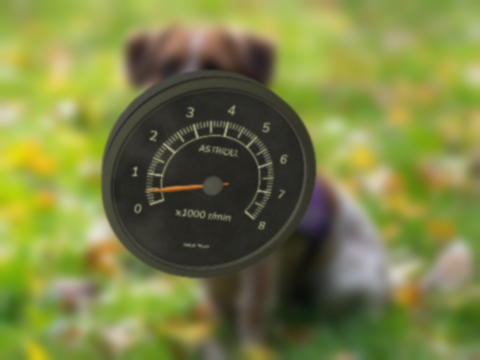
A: 500 rpm
